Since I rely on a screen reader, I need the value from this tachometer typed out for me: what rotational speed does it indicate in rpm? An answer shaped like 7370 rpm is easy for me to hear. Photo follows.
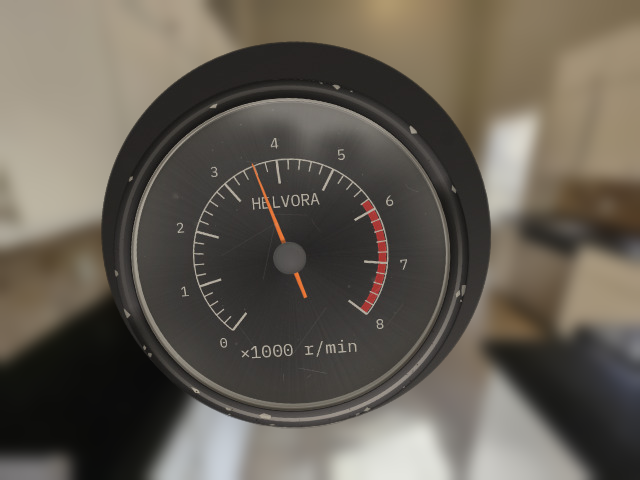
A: 3600 rpm
